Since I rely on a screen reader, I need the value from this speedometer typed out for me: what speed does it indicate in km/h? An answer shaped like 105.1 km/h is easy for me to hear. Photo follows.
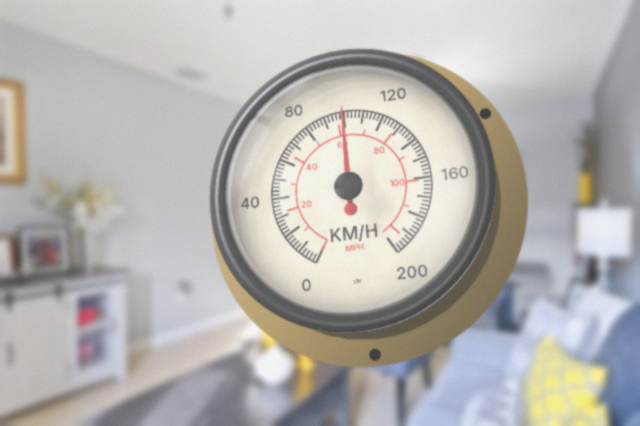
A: 100 km/h
